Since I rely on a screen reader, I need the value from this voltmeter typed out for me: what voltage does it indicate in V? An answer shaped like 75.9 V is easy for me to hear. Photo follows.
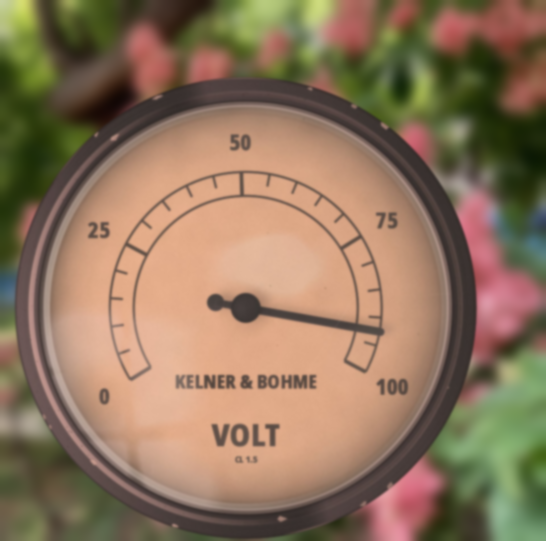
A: 92.5 V
